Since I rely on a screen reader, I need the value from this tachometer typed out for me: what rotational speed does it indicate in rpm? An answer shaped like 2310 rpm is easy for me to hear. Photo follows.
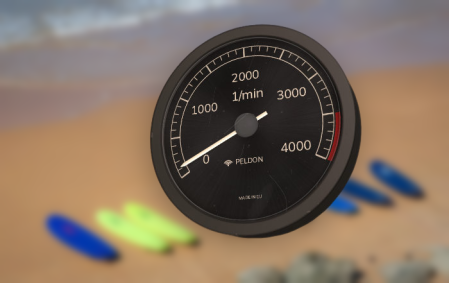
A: 100 rpm
